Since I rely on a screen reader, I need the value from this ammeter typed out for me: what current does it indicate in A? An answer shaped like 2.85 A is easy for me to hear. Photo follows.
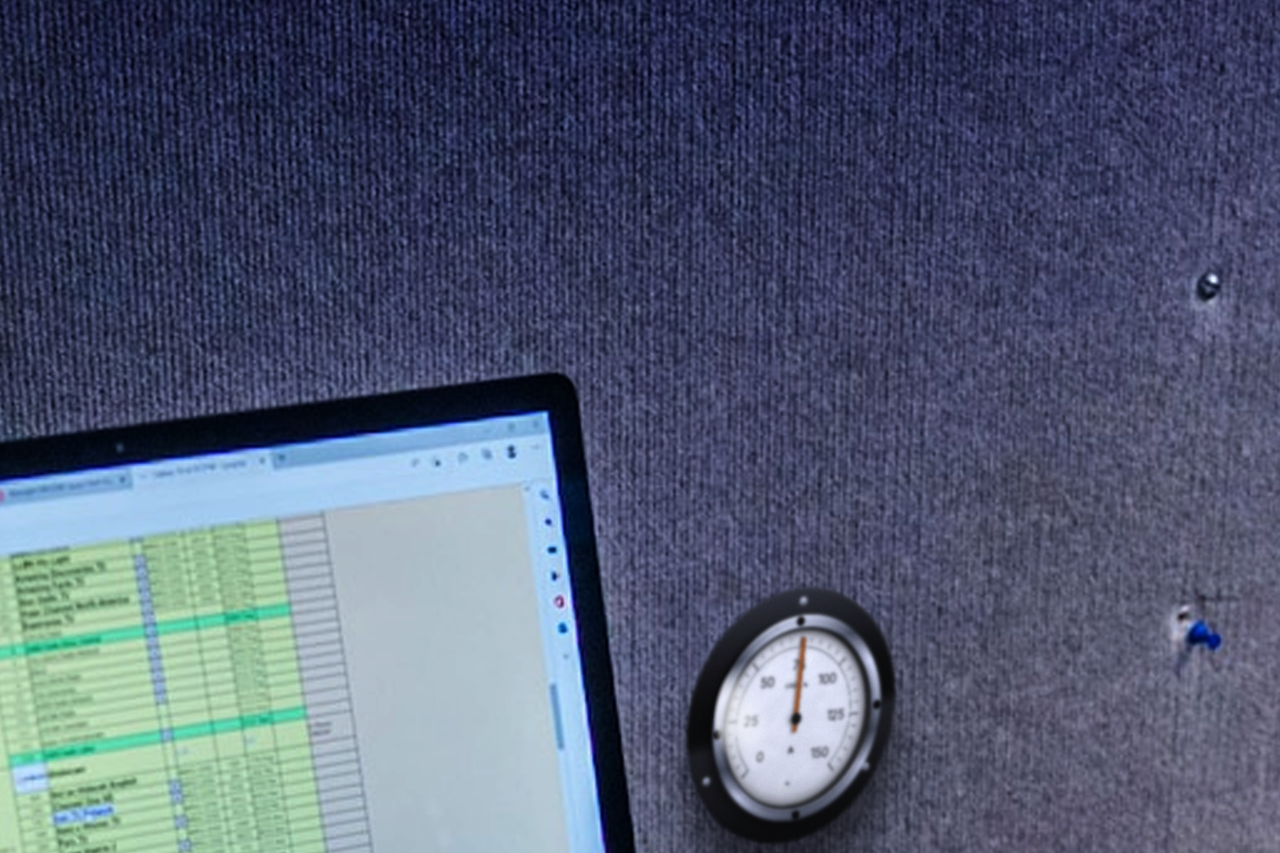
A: 75 A
